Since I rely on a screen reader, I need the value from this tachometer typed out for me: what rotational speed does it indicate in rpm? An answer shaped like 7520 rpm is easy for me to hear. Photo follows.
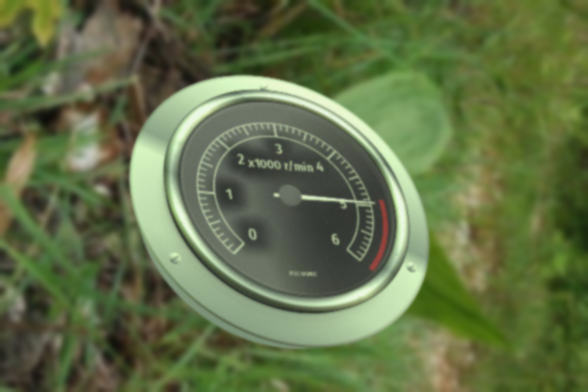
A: 5000 rpm
